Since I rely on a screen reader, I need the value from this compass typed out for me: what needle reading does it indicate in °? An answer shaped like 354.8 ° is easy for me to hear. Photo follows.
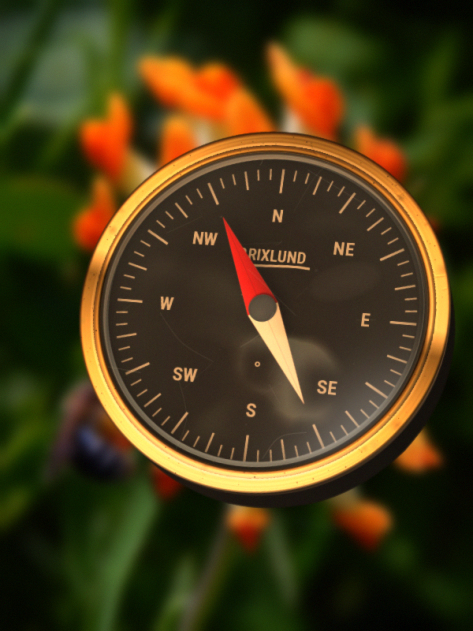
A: 330 °
